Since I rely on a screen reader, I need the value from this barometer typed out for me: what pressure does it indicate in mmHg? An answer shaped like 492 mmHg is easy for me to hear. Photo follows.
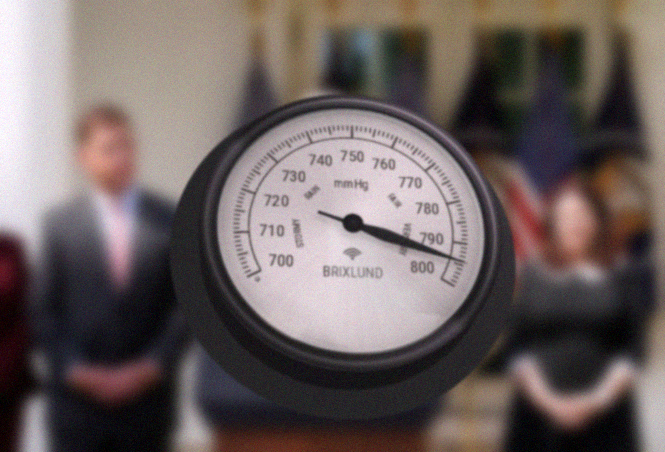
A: 795 mmHg
